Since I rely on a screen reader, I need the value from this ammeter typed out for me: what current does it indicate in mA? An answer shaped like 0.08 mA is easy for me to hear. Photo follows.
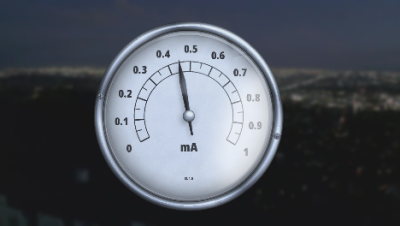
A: 0.45 mA
